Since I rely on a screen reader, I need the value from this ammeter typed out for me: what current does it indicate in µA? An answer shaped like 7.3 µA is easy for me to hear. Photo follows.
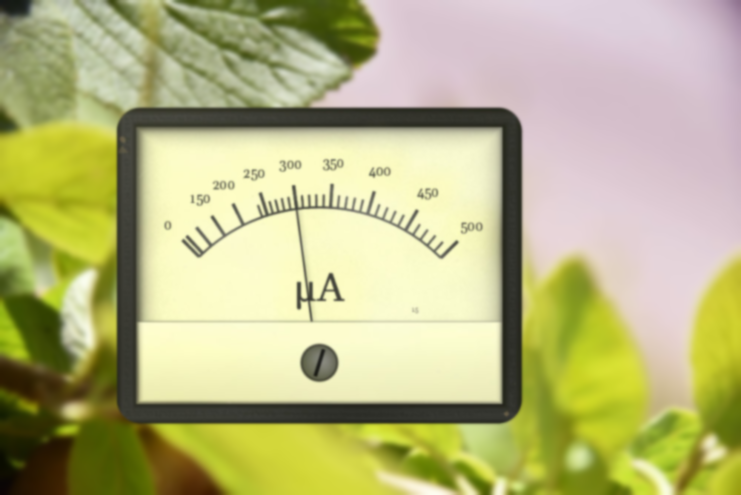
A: 300 µA
